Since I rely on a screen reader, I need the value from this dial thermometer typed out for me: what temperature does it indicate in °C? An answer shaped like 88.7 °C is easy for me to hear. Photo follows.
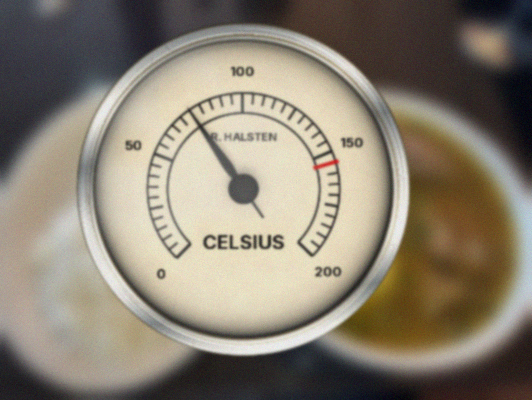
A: 75 °C
